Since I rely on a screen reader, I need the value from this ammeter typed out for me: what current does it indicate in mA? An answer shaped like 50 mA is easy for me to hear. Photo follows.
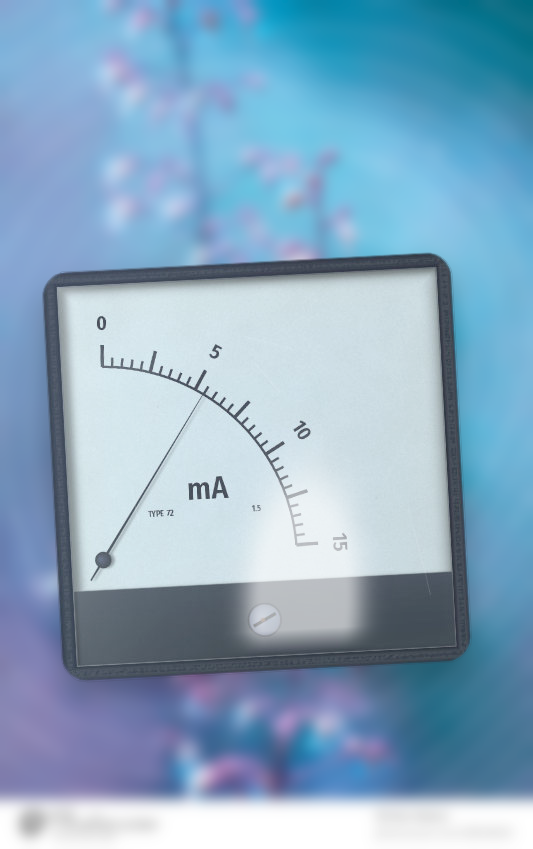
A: 5.5 mA
